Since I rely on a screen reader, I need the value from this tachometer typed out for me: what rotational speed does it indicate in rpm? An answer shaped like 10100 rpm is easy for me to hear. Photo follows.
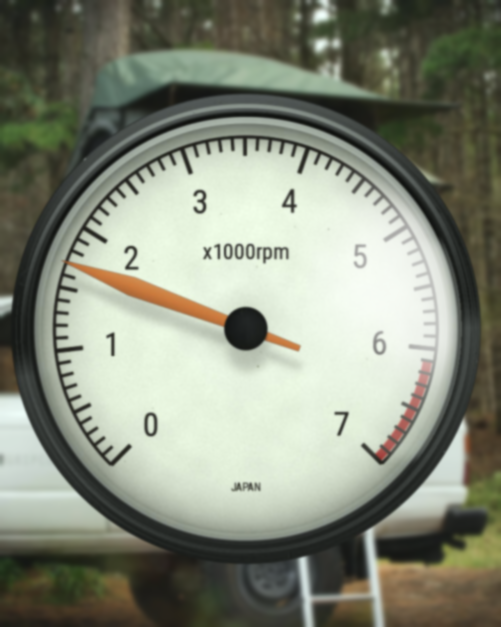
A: 1700 rpm
